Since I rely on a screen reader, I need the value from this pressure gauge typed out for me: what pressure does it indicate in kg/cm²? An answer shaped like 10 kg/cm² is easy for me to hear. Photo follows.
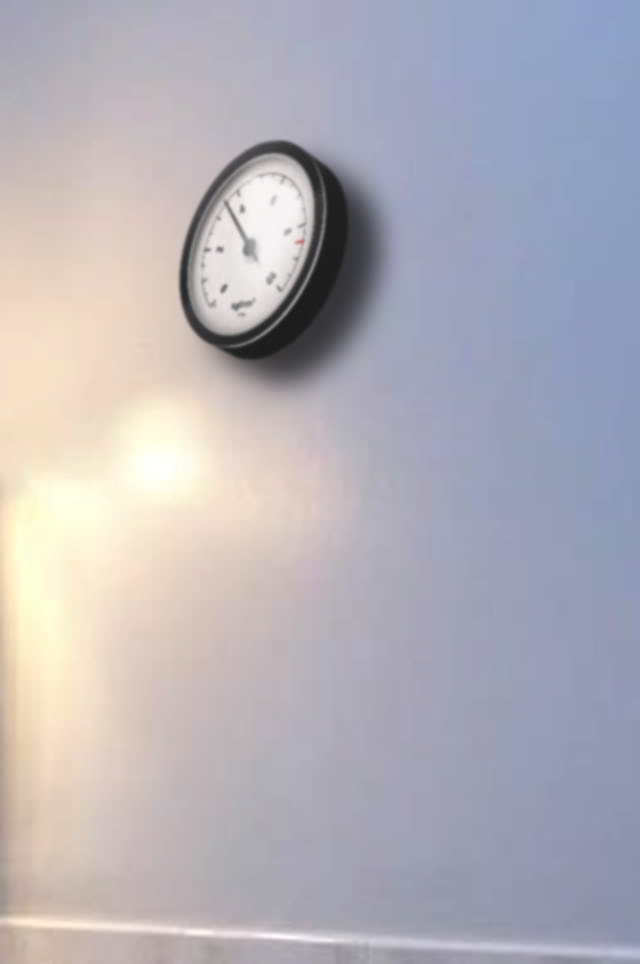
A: 3.5 kg/cm²
